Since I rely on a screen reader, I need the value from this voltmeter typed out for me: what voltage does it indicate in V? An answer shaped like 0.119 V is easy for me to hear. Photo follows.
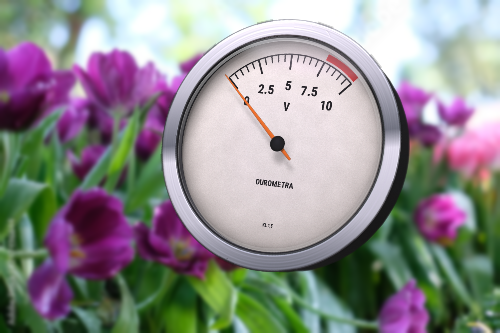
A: 0 V
